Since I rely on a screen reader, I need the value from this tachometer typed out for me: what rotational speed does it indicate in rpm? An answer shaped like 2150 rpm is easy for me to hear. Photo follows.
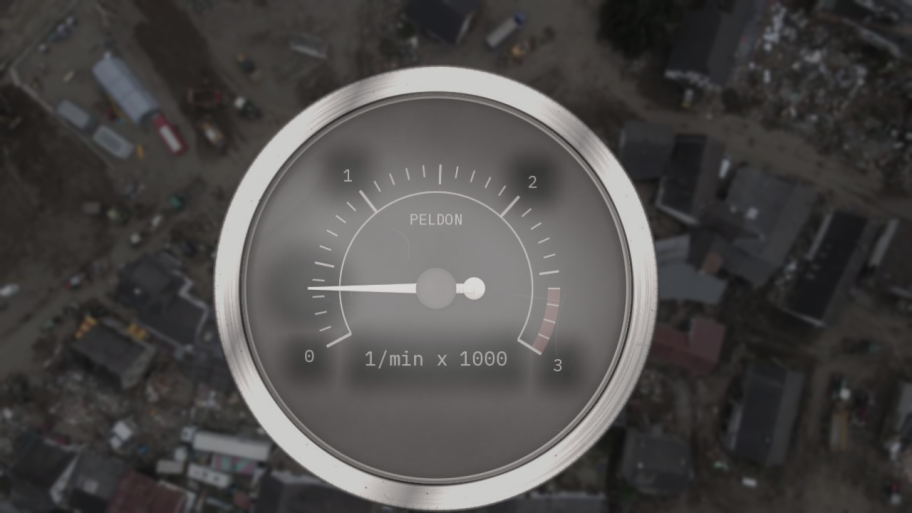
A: 350 rpm
